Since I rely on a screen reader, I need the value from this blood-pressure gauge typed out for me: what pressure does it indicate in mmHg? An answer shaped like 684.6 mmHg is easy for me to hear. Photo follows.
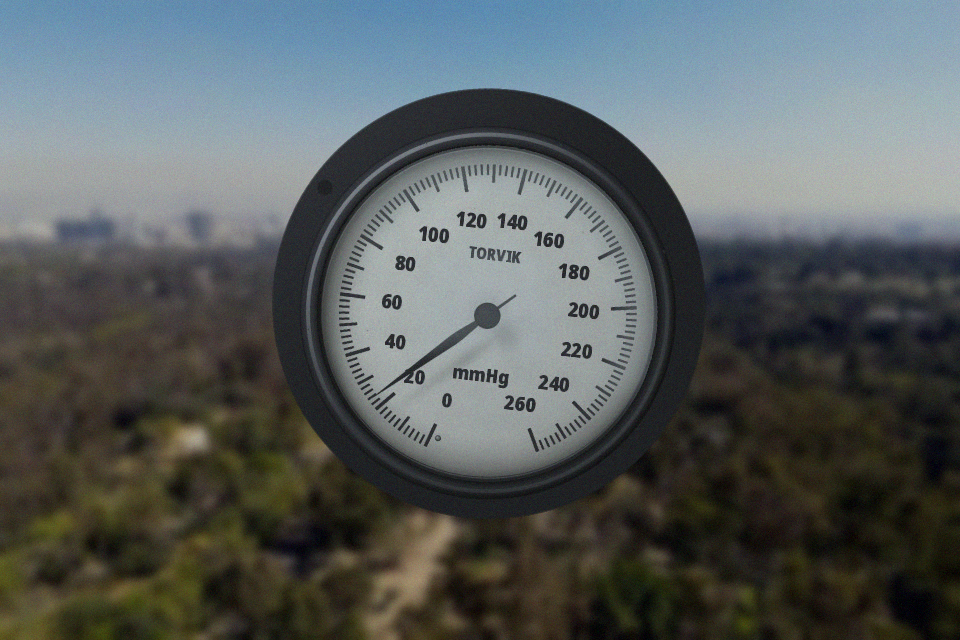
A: 24 mmHg
